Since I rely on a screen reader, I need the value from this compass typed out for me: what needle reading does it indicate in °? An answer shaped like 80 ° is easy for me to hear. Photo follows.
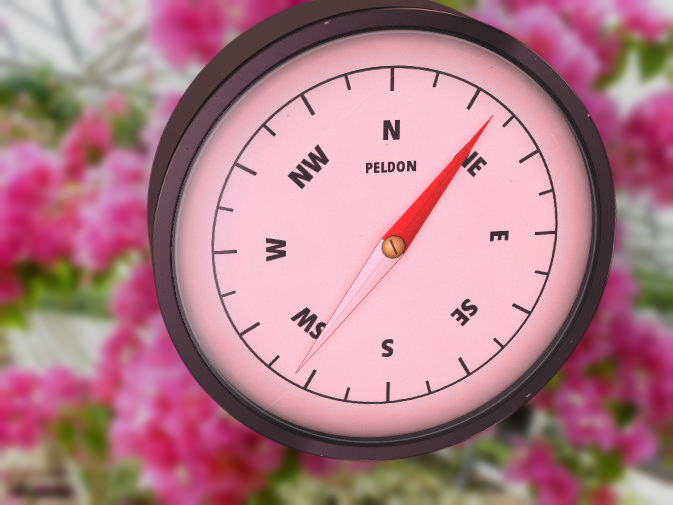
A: 37.5 °
